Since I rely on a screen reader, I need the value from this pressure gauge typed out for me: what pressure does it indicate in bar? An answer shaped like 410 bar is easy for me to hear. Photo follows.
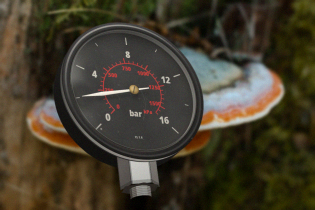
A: 2 bar
